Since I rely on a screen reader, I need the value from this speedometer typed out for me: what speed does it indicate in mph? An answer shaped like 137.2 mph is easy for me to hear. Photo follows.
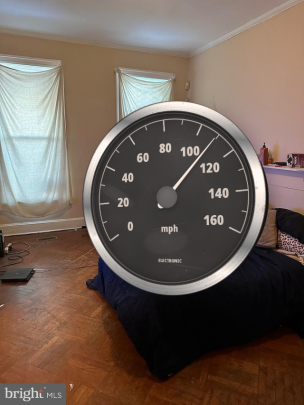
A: 110 mph
